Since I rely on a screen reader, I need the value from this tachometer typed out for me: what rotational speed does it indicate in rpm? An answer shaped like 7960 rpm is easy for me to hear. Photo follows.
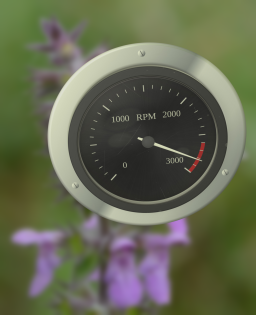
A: 2800 rpm
